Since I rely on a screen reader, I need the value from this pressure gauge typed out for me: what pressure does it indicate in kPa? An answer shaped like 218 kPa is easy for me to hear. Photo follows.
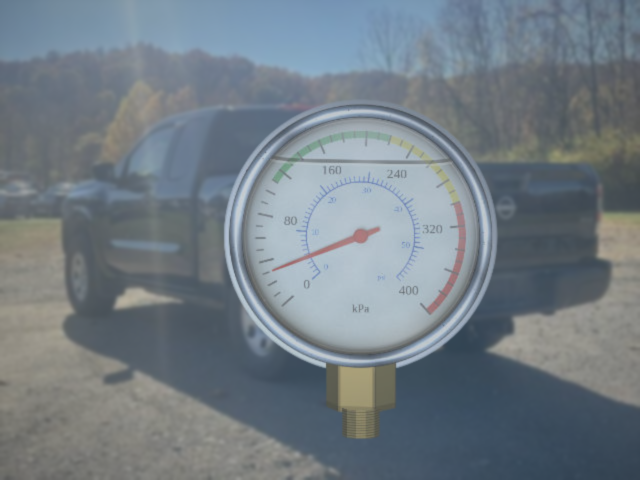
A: 30 kPa
